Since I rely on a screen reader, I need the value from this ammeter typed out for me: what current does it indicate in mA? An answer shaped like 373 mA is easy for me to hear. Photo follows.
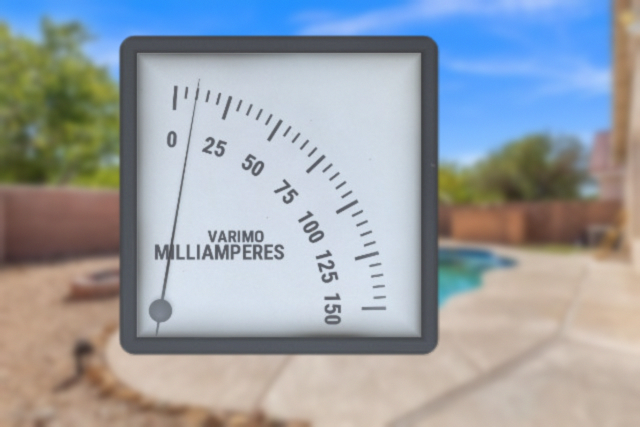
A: 10 mA
